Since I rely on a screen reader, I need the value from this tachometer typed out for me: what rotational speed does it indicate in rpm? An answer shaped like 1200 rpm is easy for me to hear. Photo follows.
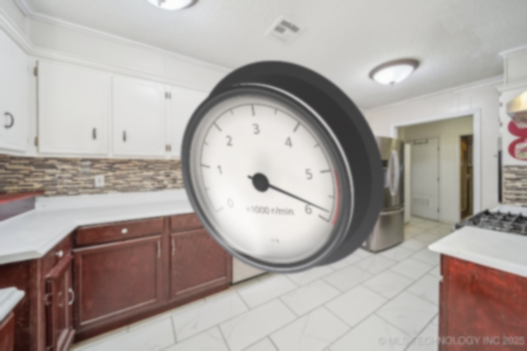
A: 5750 rpm
